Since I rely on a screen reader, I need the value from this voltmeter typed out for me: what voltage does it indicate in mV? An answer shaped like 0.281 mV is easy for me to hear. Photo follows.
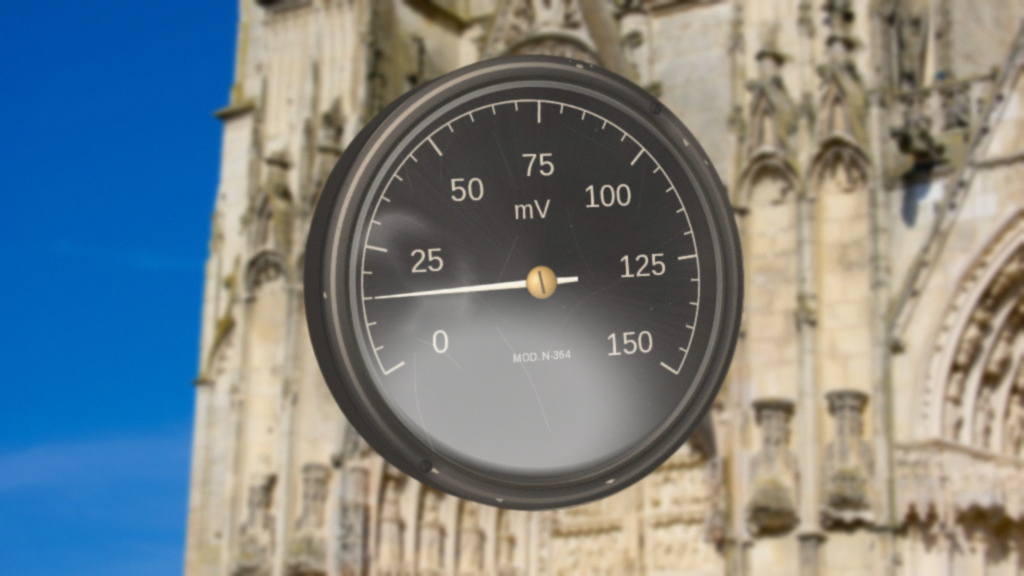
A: 15 mV
